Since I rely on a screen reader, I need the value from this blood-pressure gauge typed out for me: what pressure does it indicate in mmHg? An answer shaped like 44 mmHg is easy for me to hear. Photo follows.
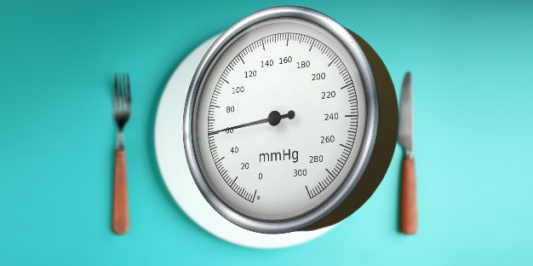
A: 60 mmHg
